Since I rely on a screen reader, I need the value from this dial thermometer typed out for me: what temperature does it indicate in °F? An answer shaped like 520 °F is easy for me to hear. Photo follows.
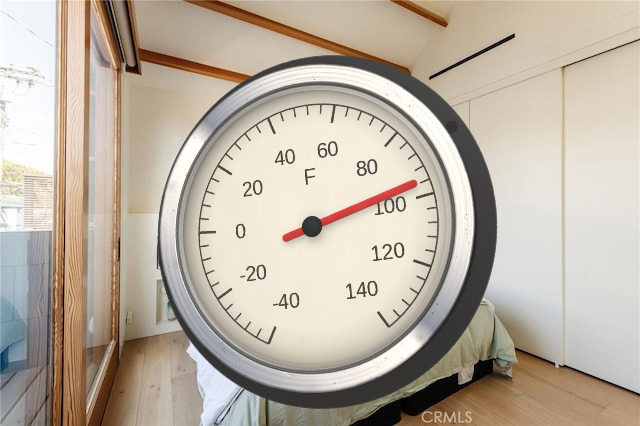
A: 96 °F
